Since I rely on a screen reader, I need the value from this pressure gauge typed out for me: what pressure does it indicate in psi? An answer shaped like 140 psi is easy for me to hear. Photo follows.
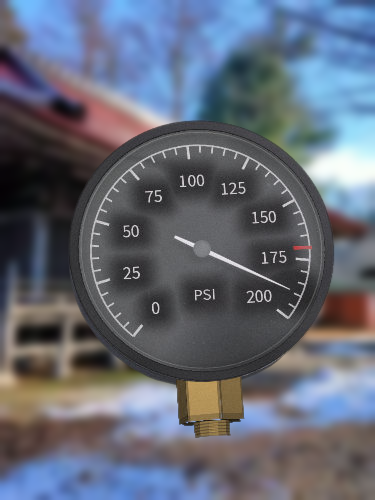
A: 190 psi
